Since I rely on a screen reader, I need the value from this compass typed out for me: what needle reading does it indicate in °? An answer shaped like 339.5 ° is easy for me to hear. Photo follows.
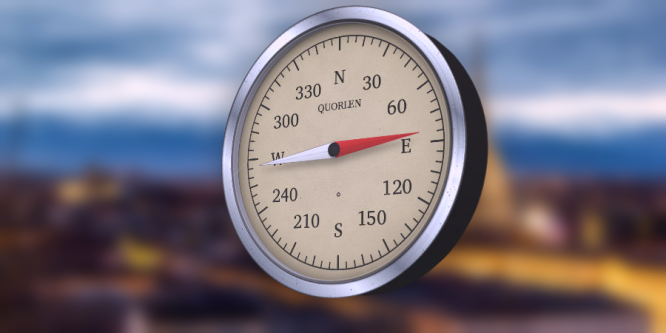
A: 85 °
